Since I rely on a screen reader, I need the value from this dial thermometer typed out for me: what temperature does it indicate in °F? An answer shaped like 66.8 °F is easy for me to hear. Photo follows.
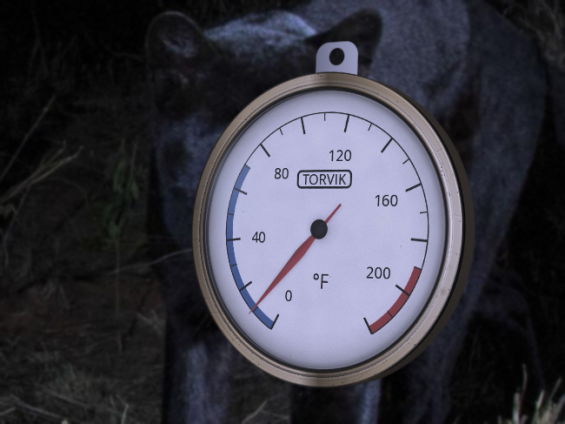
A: 10 °F
